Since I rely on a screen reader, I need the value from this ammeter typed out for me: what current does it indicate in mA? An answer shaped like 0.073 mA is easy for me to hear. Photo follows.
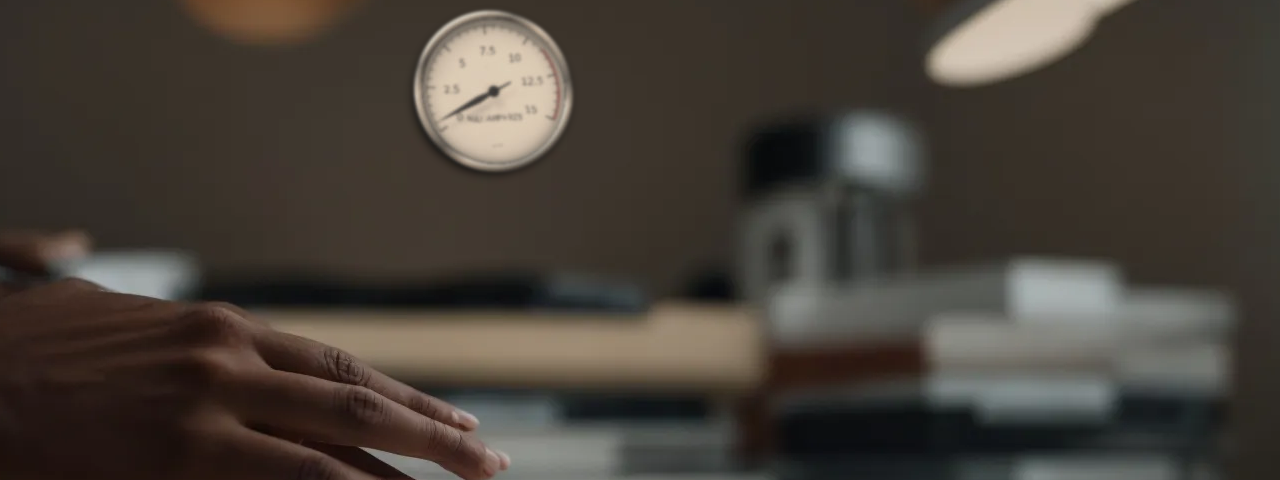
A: 0.5 mA
